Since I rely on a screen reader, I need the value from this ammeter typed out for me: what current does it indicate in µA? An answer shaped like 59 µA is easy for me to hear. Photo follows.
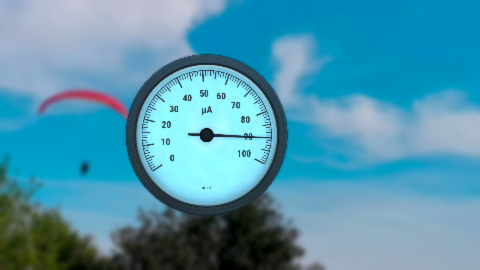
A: 90 µA
